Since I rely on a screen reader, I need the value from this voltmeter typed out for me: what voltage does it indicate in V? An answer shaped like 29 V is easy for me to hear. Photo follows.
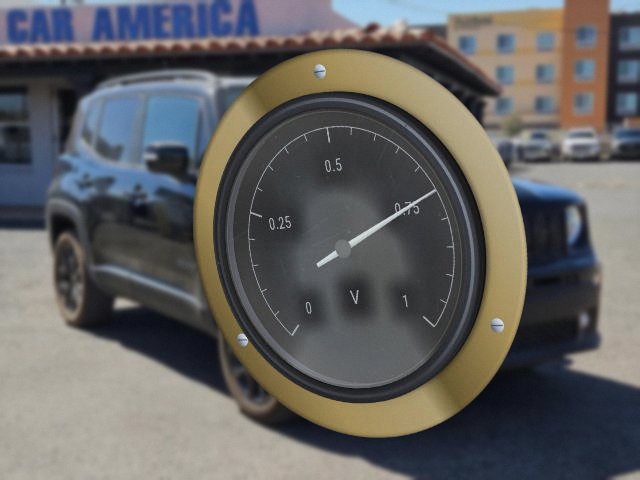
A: 0.75 V
